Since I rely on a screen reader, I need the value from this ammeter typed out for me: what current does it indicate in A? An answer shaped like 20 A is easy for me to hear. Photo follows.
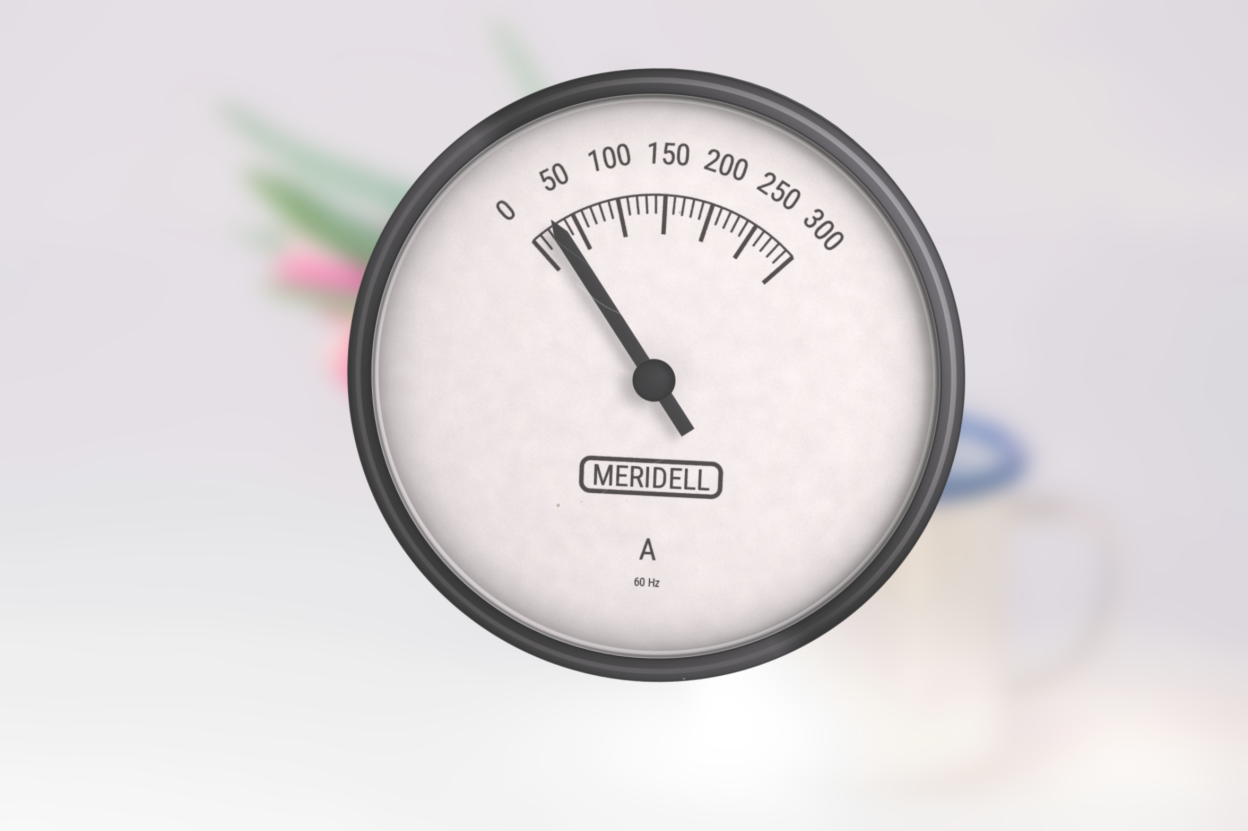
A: 30 A
